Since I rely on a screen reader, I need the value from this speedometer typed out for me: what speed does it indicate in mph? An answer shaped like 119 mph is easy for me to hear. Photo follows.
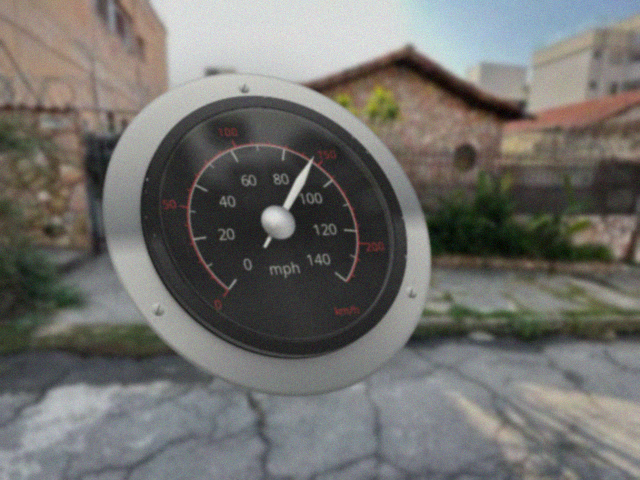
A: 90 mph
